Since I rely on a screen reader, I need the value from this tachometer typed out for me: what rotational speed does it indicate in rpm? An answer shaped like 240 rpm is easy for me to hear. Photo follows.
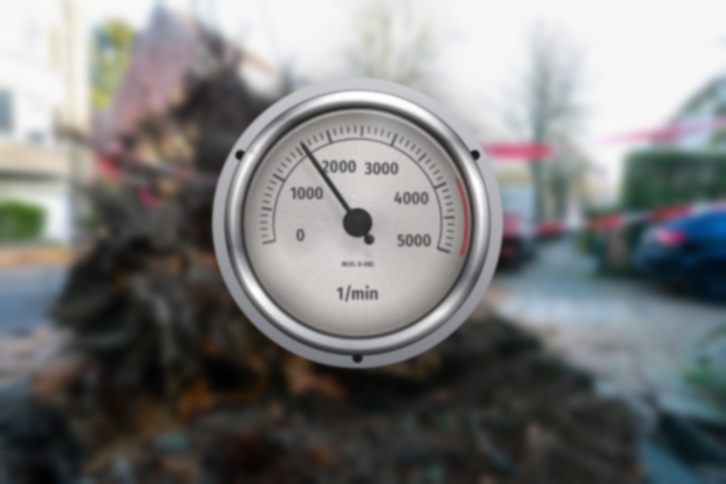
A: 1600 rpm
